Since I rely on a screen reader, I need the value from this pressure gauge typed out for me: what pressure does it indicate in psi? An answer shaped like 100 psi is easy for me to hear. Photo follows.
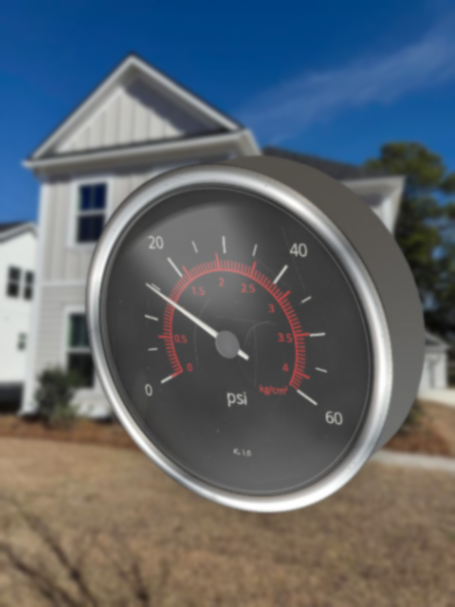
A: 15 psi
